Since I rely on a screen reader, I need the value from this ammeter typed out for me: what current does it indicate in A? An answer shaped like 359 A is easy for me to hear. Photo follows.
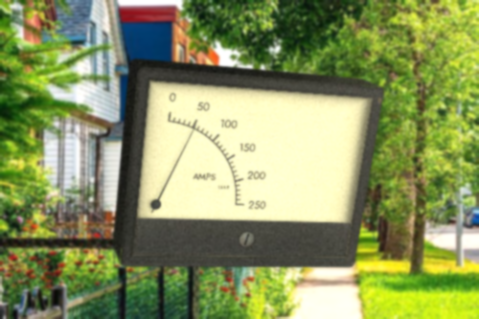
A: 50 A
